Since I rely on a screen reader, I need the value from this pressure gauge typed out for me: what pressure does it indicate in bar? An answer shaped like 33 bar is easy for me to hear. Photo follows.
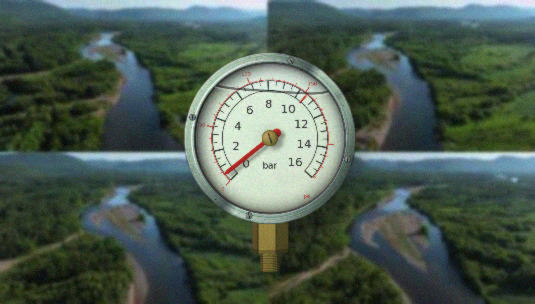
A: 0.5 bar
